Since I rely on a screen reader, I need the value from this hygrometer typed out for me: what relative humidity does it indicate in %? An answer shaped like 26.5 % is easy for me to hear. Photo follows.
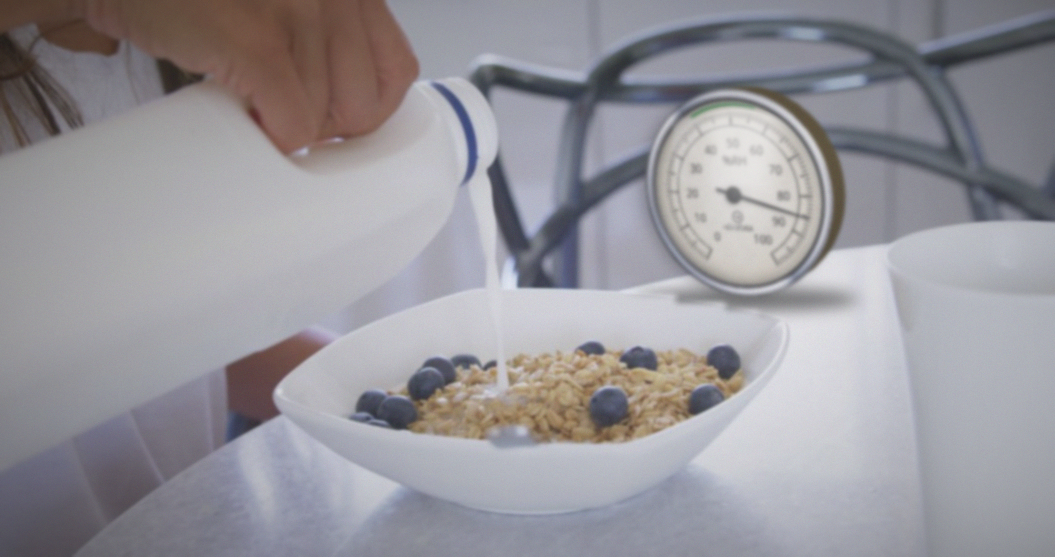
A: 85 %
